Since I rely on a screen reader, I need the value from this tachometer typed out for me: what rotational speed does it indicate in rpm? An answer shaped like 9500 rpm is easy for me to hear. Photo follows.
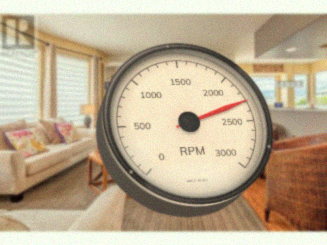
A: 2300 rpm
